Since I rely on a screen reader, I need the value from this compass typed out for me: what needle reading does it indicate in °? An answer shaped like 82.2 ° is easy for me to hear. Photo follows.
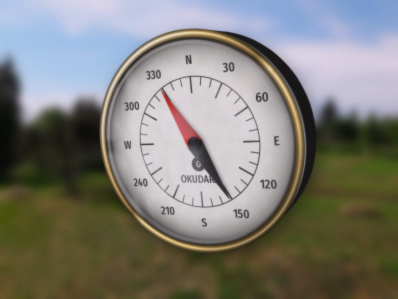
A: 330 °
